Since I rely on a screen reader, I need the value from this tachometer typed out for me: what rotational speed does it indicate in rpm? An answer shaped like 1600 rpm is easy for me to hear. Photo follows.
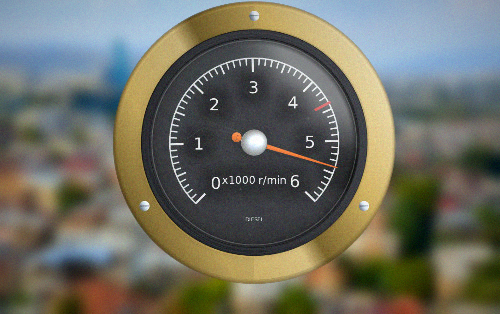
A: 5400 rpm
